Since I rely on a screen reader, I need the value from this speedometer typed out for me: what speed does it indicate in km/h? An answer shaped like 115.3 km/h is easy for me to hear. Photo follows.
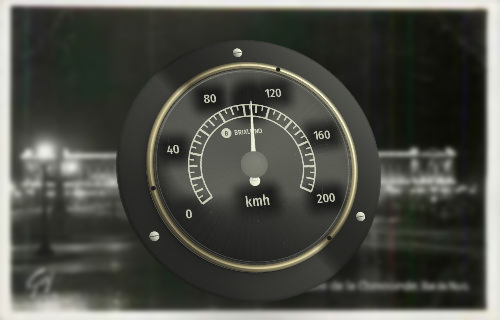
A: 105 km/h
